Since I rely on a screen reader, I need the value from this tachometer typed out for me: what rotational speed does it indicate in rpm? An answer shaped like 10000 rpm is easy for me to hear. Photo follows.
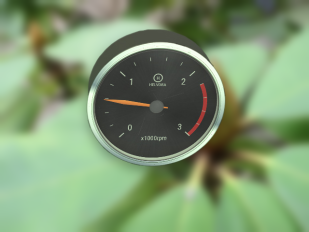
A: 600 rpm
